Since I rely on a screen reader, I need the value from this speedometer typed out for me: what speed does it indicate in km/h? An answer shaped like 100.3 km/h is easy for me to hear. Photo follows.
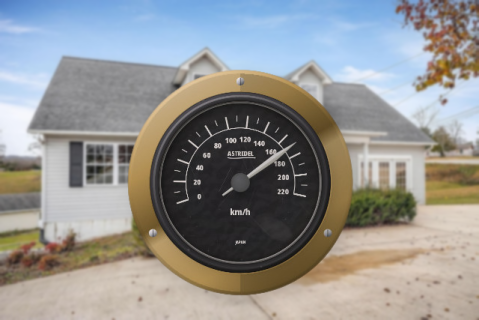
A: 170 km/h
